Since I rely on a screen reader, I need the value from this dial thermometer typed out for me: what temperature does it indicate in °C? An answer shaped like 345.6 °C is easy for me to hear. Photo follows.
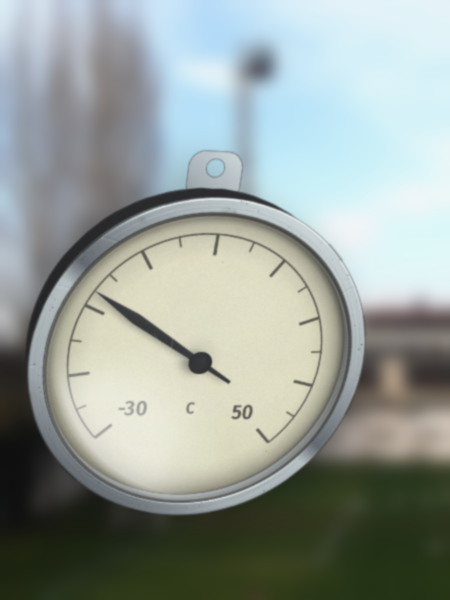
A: -7.5 °C
